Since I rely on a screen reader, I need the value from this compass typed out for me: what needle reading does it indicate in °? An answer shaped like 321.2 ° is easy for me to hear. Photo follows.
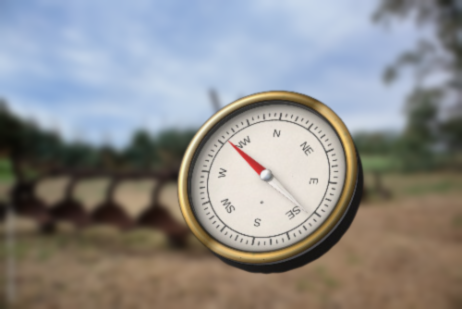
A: 305 °
